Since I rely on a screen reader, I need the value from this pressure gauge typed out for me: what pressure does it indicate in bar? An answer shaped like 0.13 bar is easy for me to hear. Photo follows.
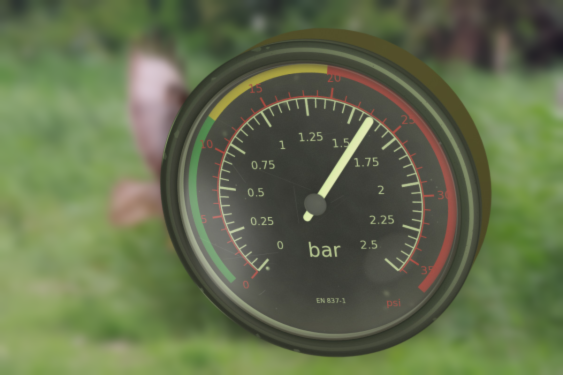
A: 1.6 bar
